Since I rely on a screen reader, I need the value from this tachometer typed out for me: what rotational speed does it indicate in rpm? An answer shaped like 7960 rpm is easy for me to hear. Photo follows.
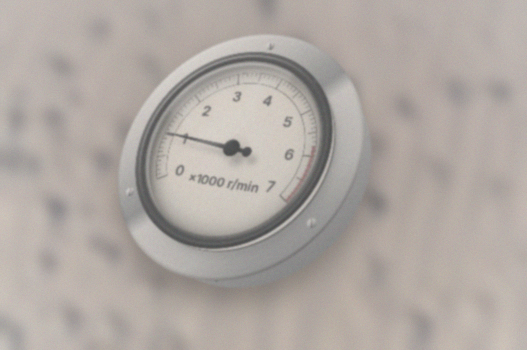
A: 1000 rpm
